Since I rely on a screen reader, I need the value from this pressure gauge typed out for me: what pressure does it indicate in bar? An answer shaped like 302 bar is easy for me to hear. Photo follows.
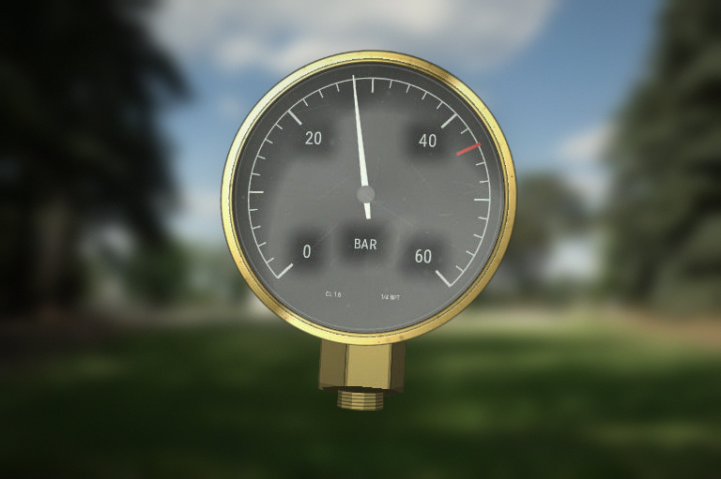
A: 28 bar
